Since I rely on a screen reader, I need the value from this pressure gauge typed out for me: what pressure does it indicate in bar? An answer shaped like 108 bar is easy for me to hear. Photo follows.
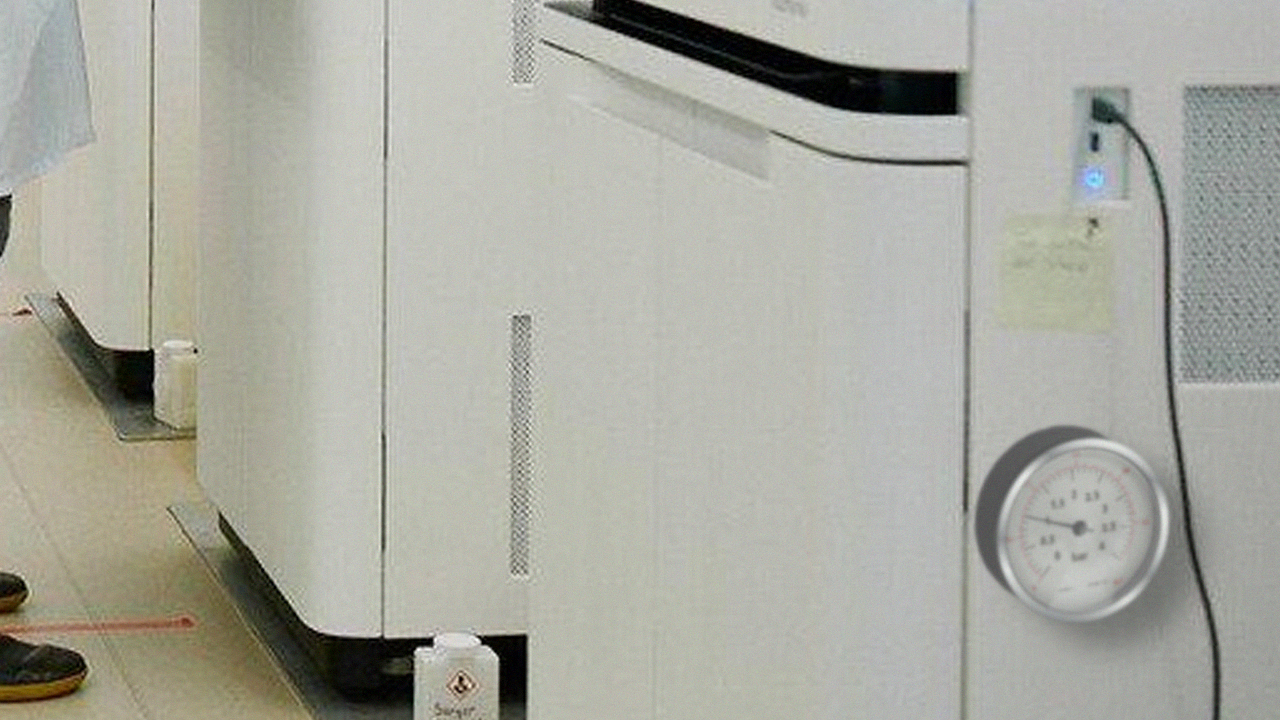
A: 1 bar
